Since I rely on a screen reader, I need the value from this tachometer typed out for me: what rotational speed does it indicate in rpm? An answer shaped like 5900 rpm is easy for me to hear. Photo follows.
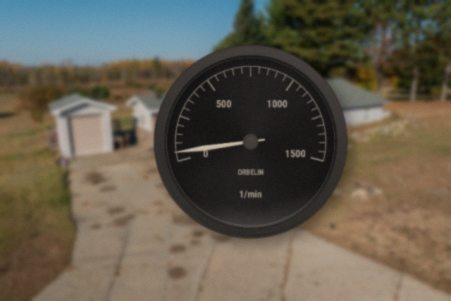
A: 50 rpm
